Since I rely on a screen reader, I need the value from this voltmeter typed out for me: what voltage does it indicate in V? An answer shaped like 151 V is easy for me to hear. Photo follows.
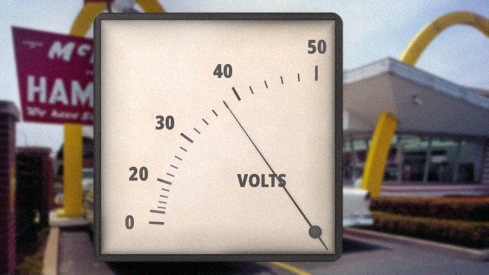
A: 38 V
